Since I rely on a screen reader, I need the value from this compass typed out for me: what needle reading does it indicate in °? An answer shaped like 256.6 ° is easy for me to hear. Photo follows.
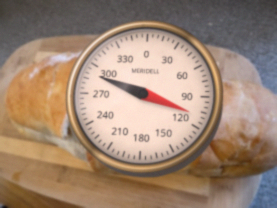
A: 110 °
